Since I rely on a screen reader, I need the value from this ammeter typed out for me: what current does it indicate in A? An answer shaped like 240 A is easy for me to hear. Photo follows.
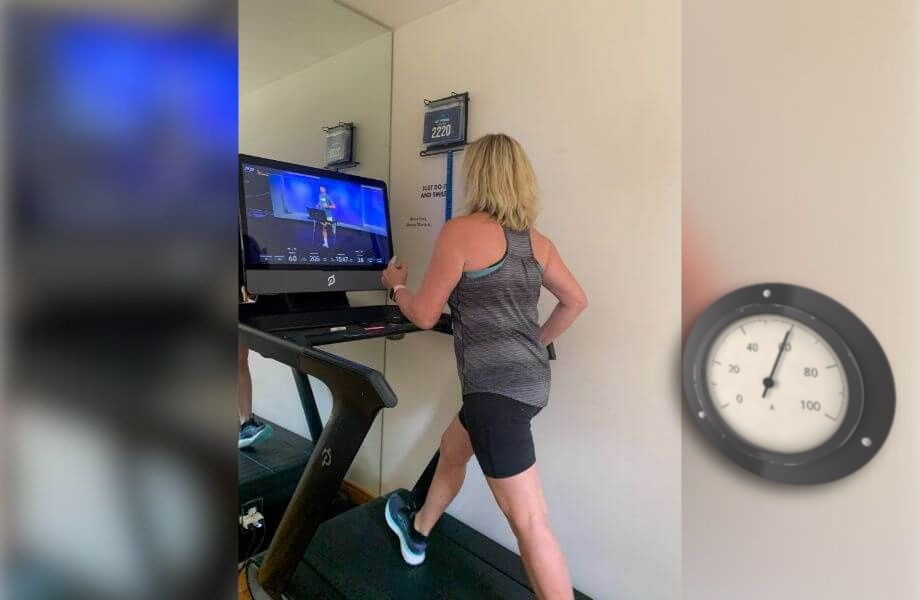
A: 60 A
